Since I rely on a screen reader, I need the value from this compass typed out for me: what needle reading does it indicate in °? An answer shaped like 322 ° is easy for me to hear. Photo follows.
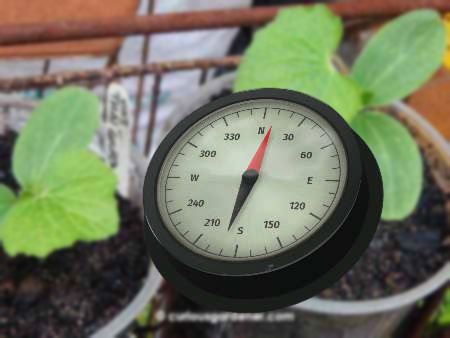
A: 10 °
